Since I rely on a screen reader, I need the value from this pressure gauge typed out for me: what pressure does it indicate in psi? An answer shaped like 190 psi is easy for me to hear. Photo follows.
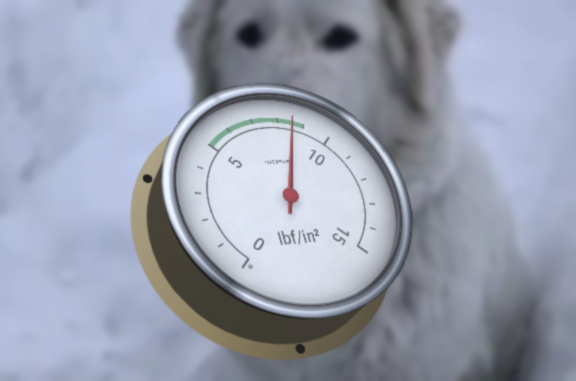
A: 8.5 psi
